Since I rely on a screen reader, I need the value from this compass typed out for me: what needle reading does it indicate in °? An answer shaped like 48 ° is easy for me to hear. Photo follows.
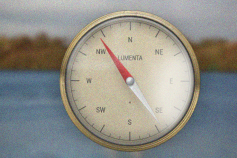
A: 325 °
